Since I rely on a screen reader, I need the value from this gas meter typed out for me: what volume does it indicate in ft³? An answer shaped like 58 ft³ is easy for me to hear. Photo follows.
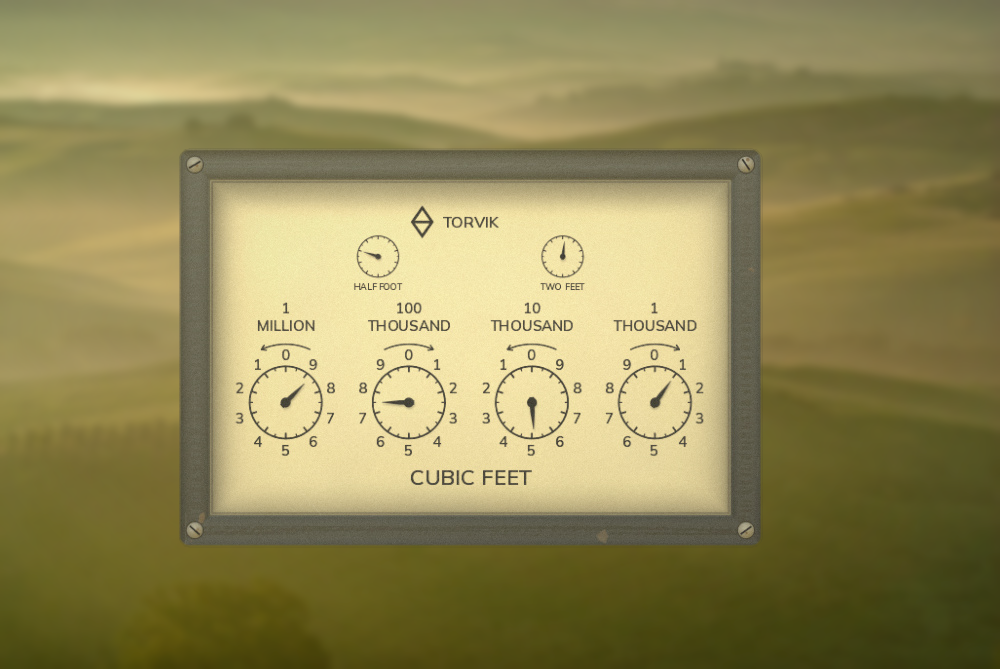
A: 875100 ft³
